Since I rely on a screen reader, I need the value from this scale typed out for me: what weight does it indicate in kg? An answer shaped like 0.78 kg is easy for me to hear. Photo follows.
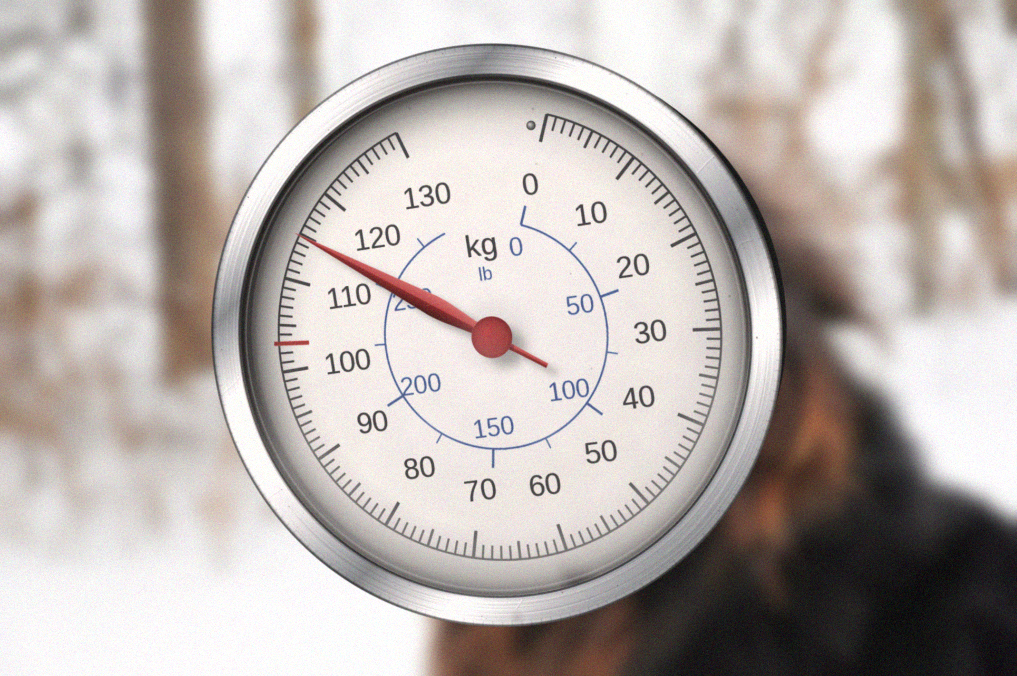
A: 115 kg
